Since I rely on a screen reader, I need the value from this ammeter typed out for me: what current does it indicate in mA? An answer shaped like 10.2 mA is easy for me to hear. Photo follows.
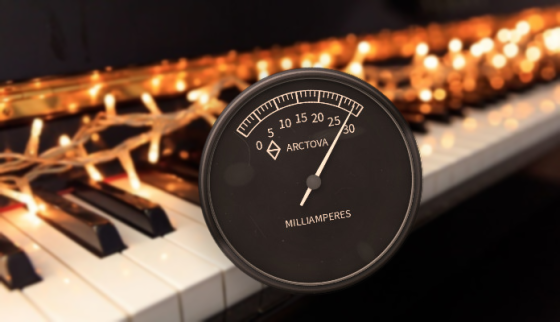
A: 28 mA
